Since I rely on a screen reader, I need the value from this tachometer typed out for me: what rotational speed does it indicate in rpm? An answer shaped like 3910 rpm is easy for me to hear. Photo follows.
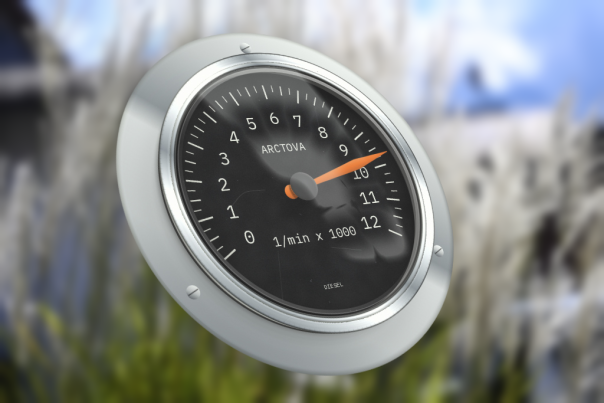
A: 9750 rpm
